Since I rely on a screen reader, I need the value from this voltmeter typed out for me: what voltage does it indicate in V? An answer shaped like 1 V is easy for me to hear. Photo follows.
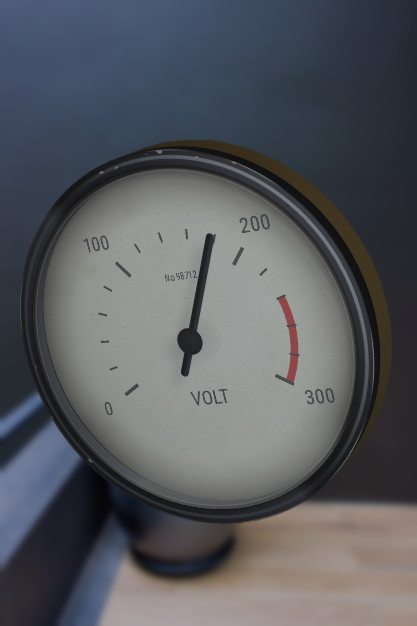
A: 180 V
